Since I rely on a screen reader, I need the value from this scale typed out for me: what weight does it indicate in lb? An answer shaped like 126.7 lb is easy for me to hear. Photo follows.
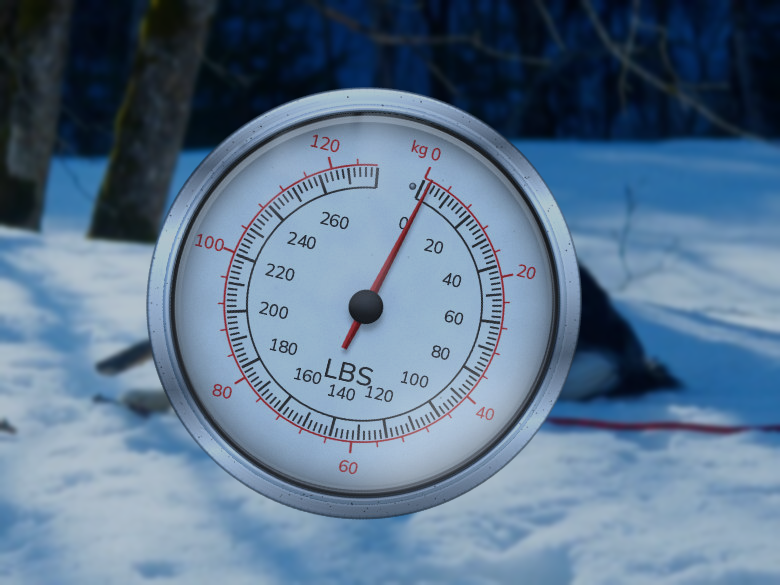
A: 2 lb
